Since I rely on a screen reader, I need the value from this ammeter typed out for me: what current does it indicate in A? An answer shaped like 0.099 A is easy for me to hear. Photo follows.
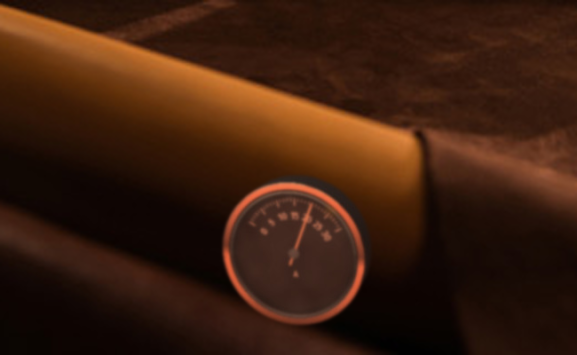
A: 20 A
